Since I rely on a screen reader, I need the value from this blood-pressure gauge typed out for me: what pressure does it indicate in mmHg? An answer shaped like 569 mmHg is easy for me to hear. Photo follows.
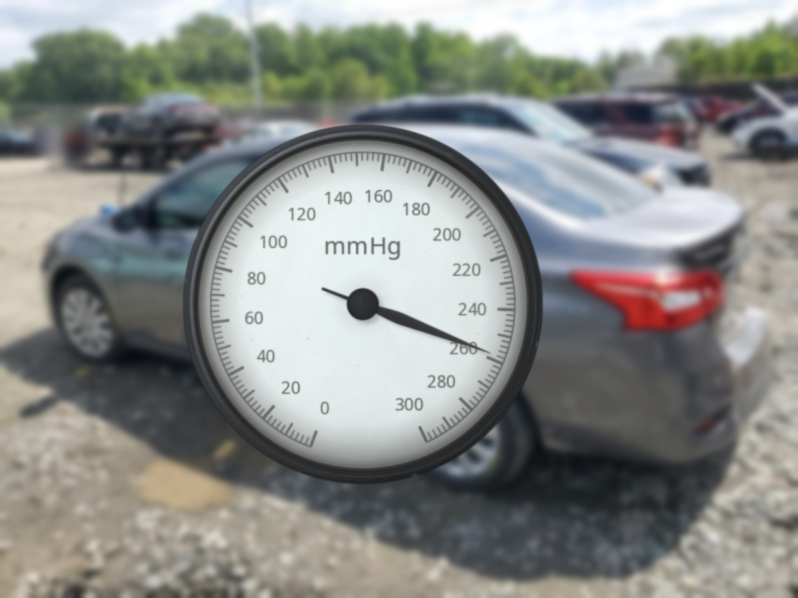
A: 258 mmHg
